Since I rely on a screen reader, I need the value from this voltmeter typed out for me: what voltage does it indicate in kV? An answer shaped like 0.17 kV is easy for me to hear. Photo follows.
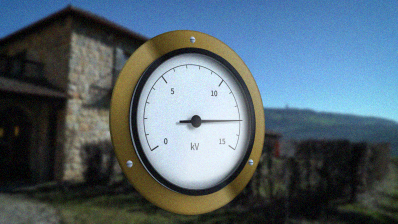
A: 13 kV
